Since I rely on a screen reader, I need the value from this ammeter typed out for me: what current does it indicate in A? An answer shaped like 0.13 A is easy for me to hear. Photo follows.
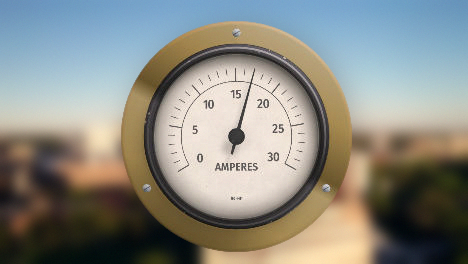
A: 17 A
